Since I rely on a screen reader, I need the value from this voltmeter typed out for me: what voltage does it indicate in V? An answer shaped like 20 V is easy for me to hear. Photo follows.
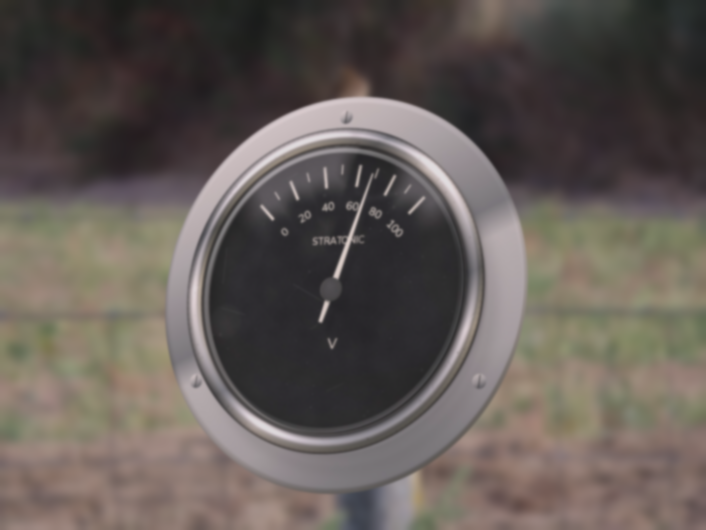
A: 70 V
